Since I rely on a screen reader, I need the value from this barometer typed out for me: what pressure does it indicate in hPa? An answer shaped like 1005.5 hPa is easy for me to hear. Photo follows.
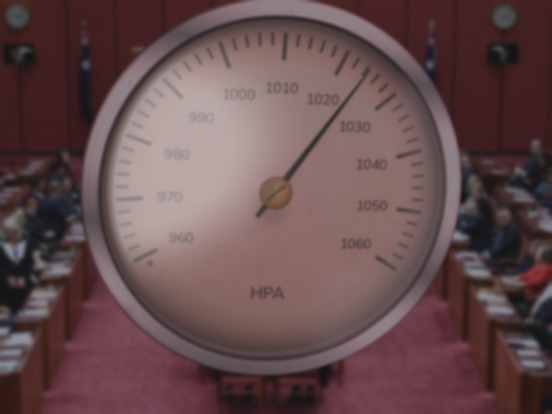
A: 1024 hPa
